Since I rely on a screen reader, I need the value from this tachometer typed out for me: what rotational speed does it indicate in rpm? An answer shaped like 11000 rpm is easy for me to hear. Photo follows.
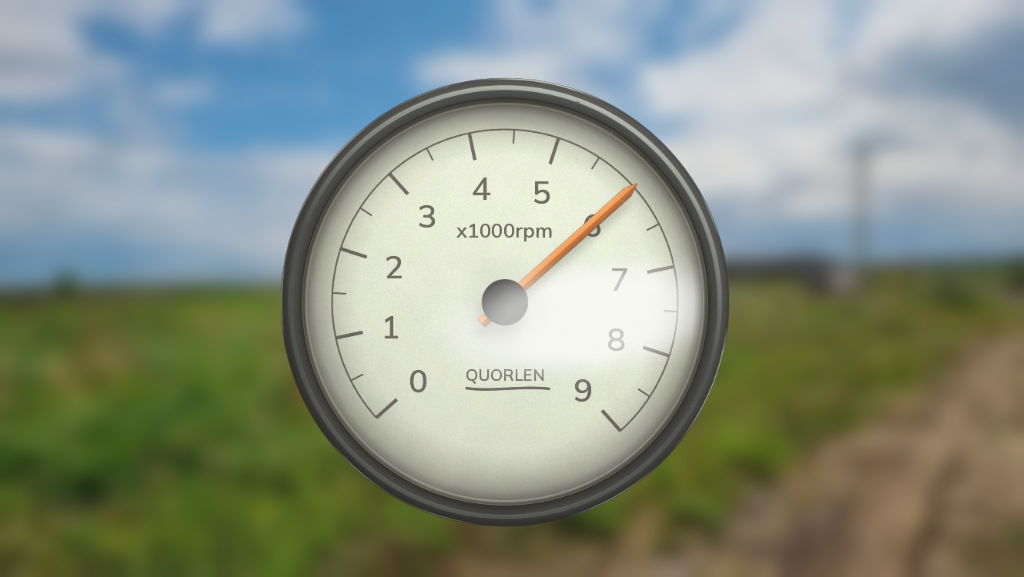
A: 6000 rpm
